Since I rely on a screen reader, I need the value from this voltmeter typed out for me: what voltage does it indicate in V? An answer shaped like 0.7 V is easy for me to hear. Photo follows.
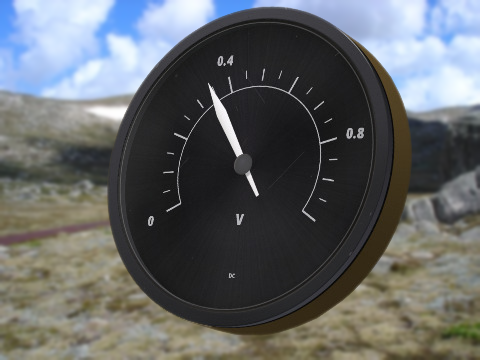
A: 0.35 V
